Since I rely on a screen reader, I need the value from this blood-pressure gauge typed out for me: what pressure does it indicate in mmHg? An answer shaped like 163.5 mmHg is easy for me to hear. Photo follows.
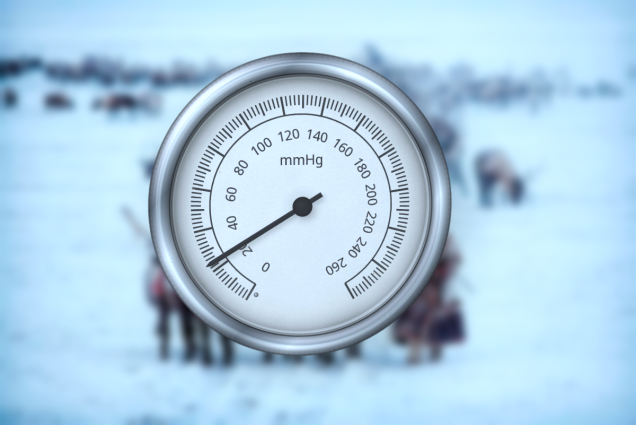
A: 24 mmHg
